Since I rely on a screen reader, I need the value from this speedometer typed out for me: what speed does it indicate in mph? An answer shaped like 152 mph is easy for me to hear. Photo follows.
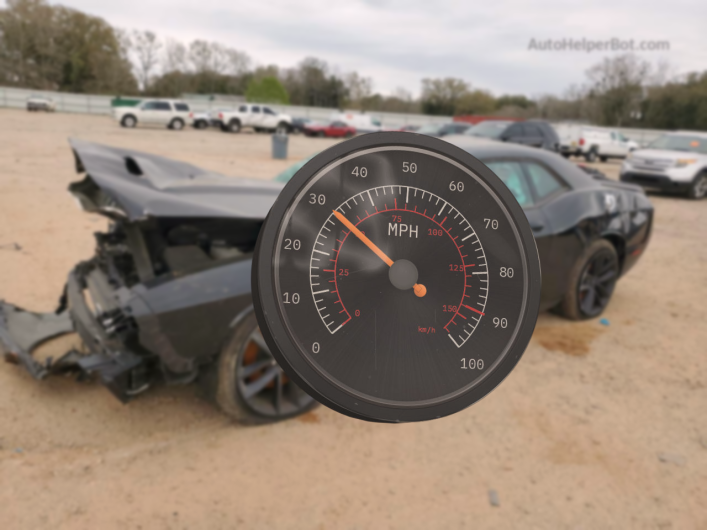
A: 30 mph
